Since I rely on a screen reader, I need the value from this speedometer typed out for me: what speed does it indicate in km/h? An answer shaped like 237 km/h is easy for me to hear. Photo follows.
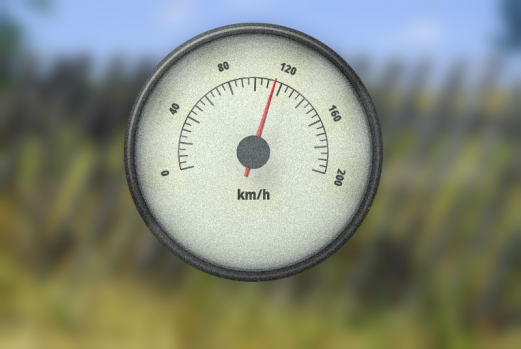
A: 115 km/h
